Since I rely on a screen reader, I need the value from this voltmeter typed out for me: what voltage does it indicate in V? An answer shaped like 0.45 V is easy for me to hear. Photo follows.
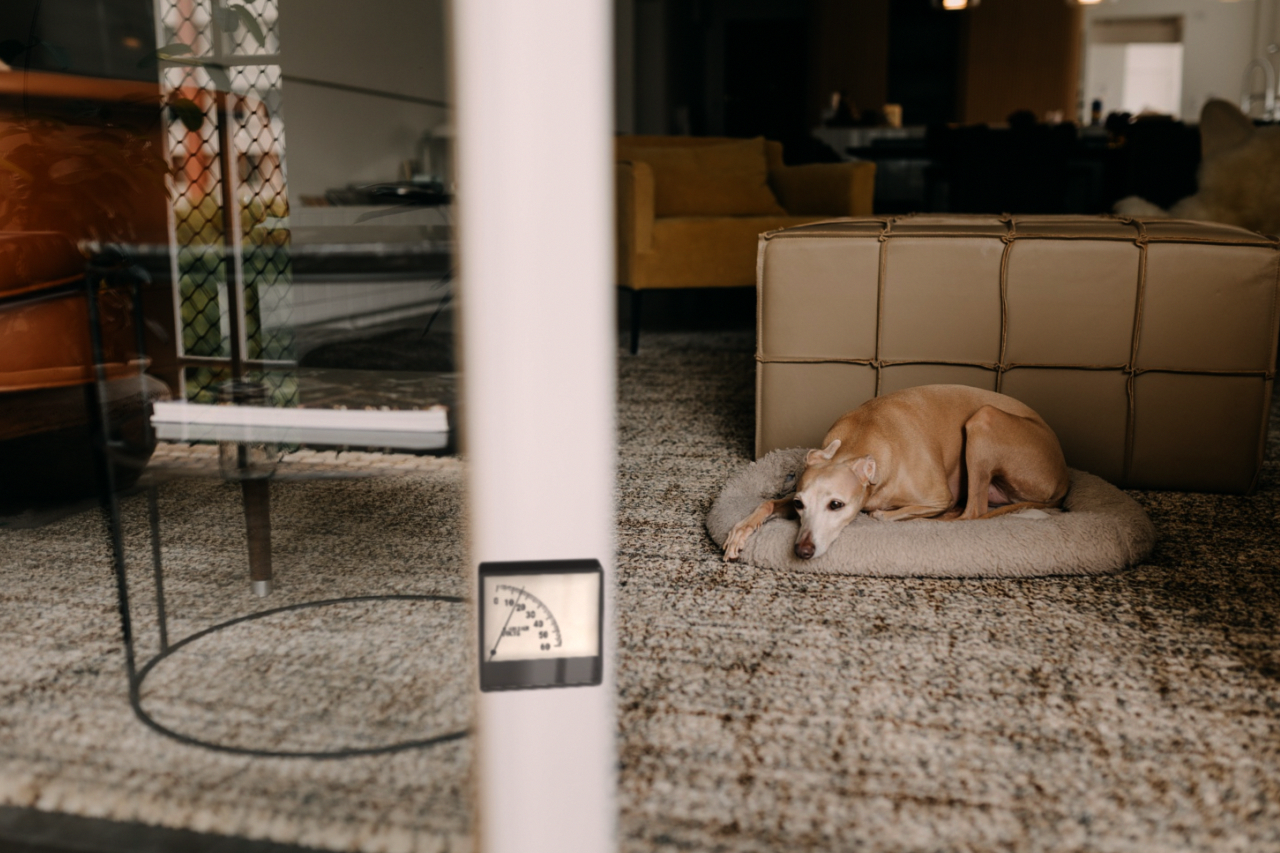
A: 15 V
